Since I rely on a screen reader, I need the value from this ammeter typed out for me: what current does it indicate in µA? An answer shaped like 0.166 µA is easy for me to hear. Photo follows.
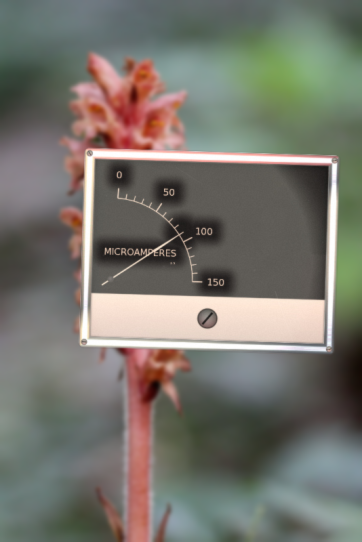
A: 90 µA
